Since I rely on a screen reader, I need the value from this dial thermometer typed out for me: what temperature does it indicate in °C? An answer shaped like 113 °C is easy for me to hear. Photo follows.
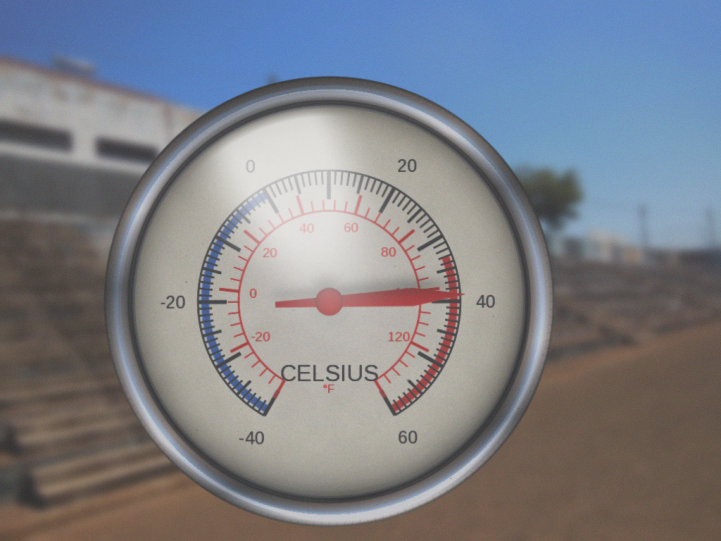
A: 39 °C
